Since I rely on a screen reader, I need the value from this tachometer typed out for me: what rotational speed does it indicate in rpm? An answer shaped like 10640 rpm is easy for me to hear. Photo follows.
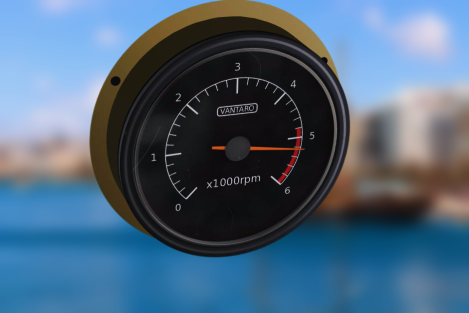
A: 5200 rpm
